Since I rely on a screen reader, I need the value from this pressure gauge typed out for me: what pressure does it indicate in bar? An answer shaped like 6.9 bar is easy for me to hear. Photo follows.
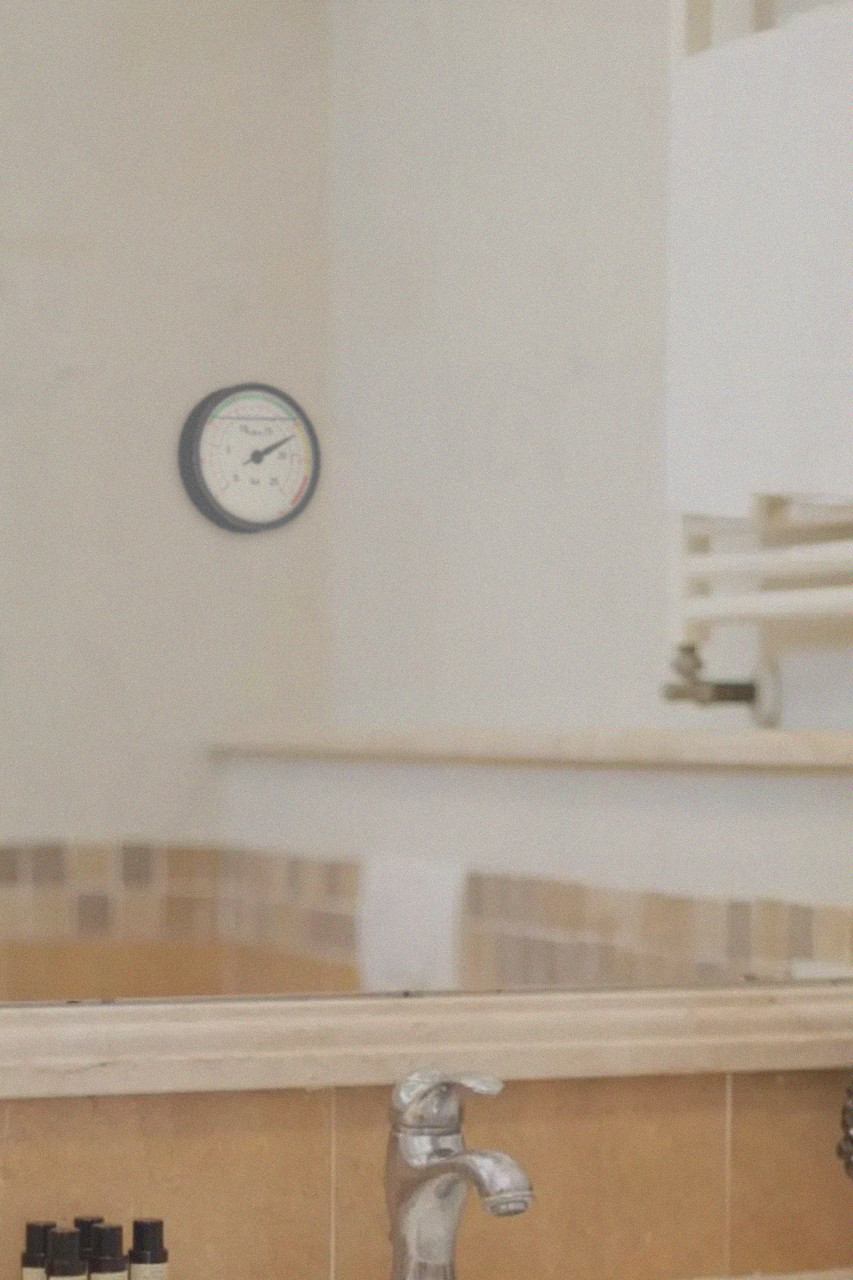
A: 18 bar
